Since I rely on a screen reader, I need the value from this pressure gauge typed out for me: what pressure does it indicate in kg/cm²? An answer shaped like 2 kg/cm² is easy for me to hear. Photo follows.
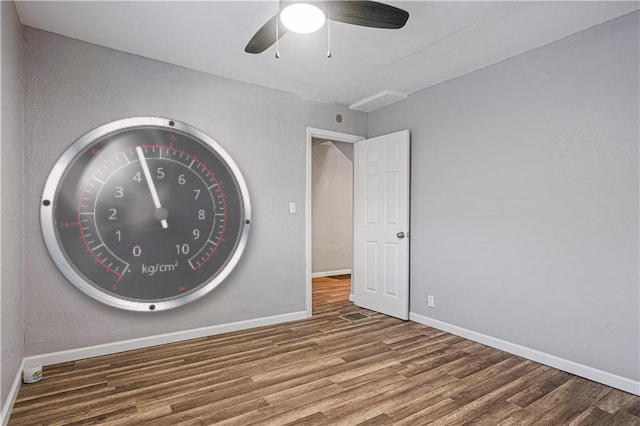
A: 4.4 kg/cm²
